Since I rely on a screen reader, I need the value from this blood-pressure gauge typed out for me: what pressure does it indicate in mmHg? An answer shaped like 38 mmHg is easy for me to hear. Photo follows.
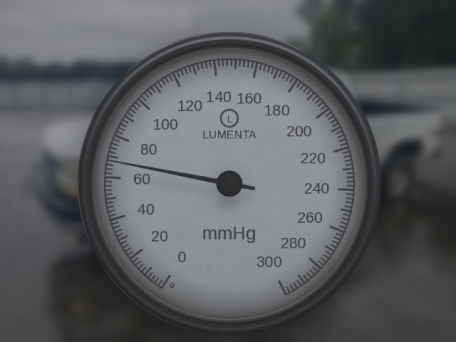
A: 68 mmHg
